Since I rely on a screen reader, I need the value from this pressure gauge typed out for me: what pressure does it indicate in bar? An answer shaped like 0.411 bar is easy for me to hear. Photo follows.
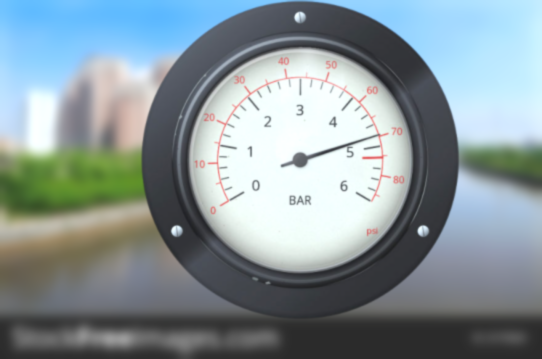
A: 4.8 bar
